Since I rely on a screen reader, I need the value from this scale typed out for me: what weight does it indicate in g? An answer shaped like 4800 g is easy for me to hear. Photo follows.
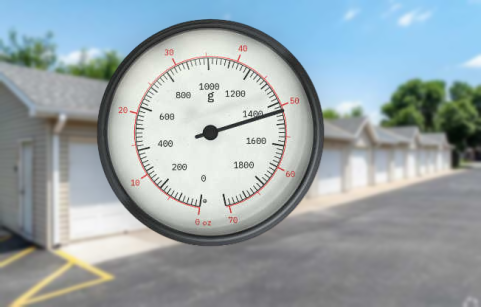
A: 1440 g
